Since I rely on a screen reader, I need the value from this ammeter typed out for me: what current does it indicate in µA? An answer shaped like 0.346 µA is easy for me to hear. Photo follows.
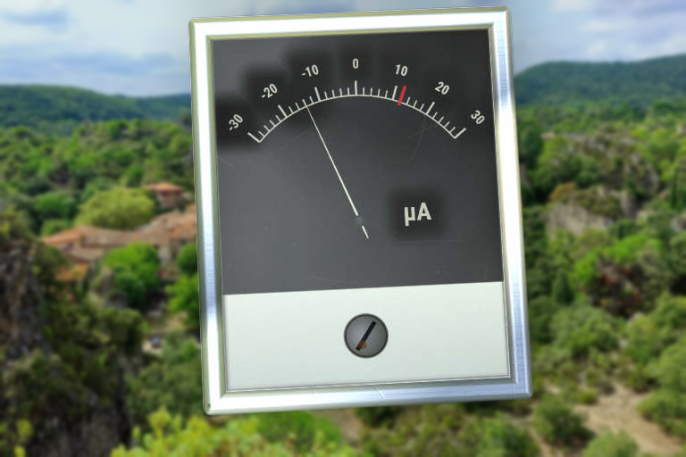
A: -14 µA
